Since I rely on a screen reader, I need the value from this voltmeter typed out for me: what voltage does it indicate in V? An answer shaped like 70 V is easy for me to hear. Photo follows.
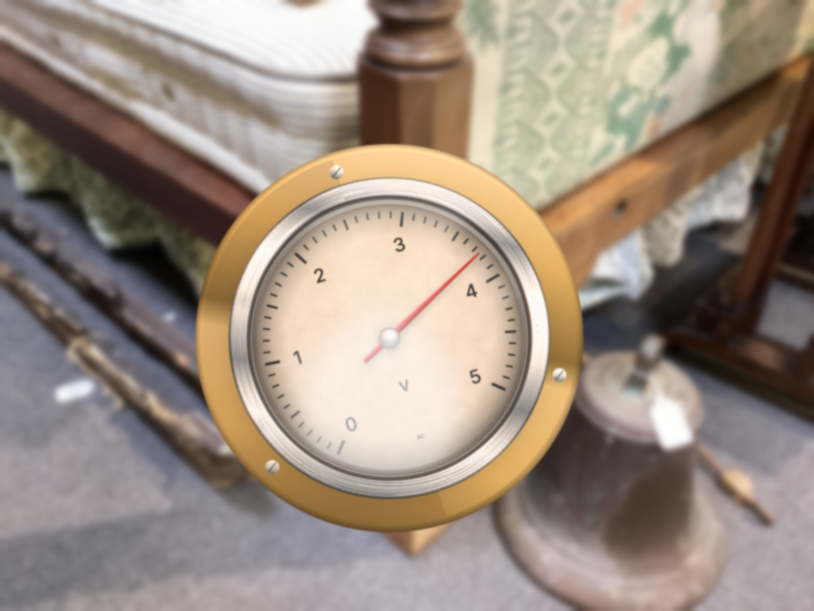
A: 3.75 V
